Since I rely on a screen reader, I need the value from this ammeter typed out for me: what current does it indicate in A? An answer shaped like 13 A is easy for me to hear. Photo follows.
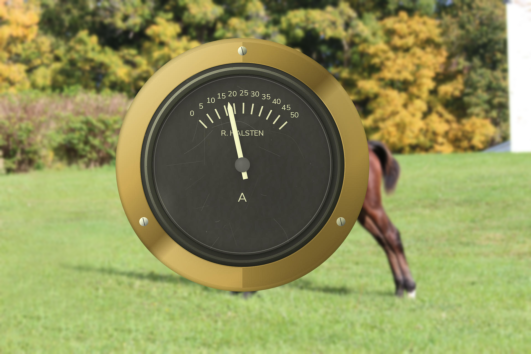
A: 17.5 A
